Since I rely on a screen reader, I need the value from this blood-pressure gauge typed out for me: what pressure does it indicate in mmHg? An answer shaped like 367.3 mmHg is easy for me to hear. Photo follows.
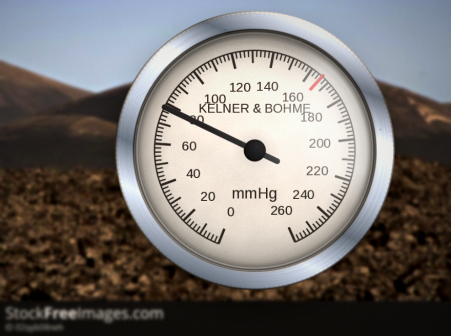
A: 78 mmHg
